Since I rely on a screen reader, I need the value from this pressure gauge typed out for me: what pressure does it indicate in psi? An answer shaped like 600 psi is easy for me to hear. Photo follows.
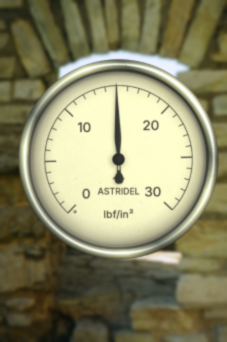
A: 15 psi
